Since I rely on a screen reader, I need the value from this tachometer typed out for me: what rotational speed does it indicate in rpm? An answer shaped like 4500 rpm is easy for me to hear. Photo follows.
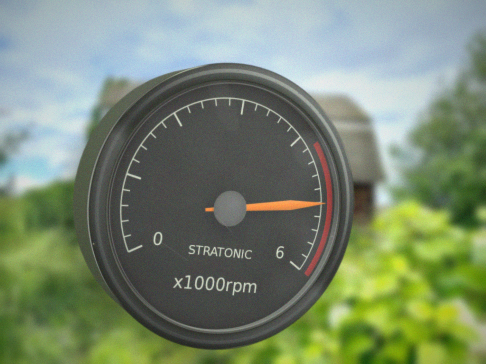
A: 5000 rpm
